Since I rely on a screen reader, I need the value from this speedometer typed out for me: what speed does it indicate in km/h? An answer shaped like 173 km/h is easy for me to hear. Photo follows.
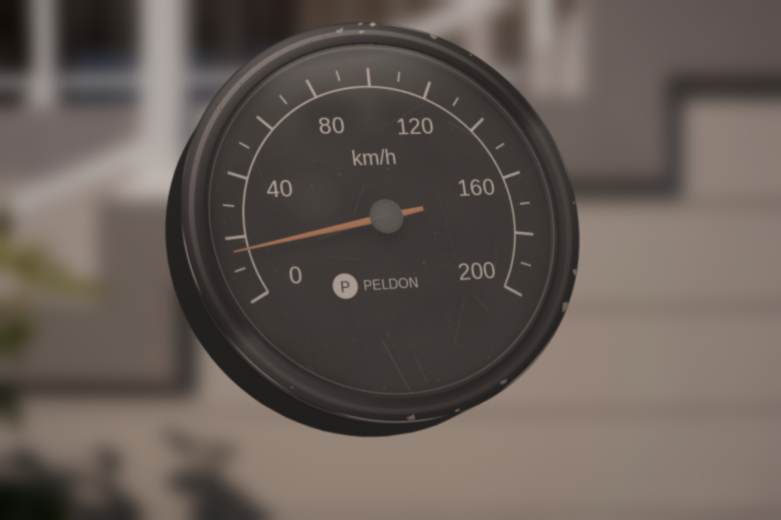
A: 15 km/h
